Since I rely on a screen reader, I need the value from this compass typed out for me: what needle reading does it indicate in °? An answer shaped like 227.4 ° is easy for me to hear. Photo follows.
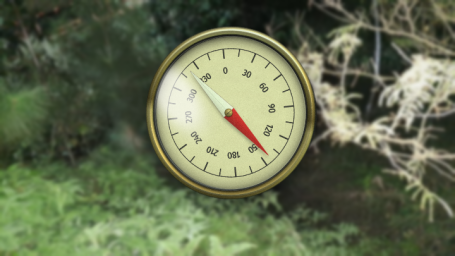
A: 142.5 °
